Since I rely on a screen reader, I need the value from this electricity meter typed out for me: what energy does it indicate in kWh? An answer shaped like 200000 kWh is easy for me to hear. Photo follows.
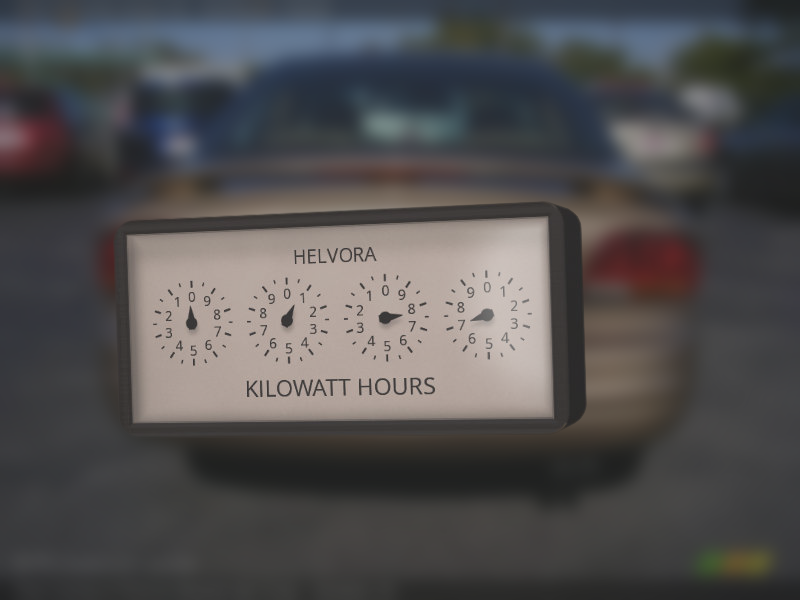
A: 77 kWh
